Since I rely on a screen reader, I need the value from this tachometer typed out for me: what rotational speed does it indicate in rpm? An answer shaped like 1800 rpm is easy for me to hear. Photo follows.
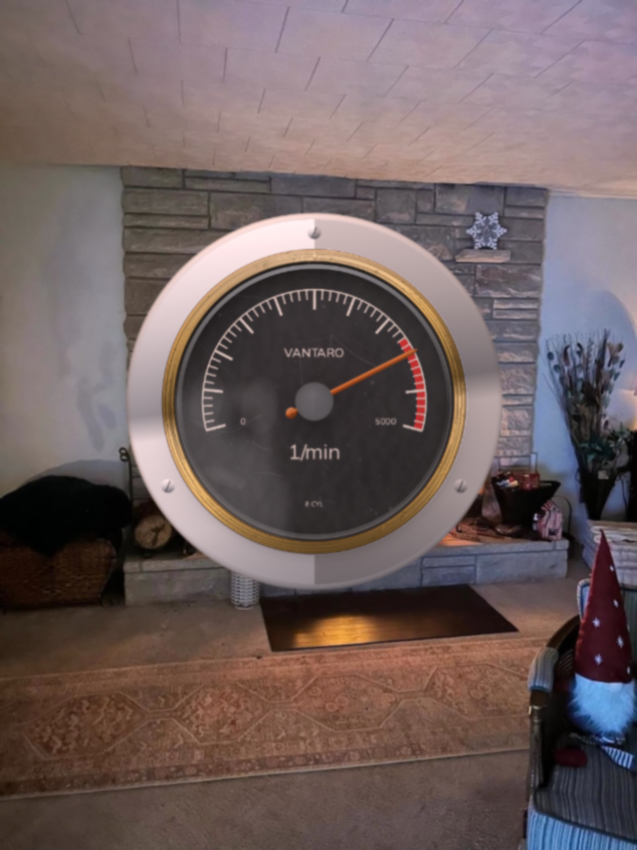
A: 4000 rpm
